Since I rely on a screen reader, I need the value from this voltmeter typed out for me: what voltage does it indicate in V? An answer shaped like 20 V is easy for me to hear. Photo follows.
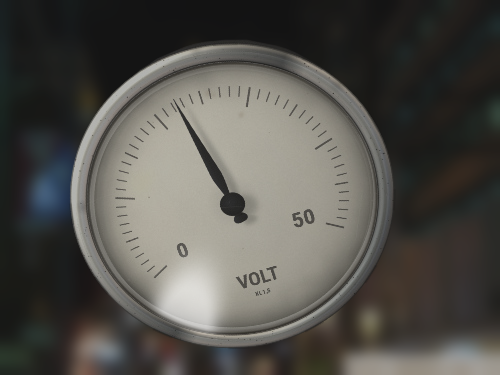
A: 22.5 V
